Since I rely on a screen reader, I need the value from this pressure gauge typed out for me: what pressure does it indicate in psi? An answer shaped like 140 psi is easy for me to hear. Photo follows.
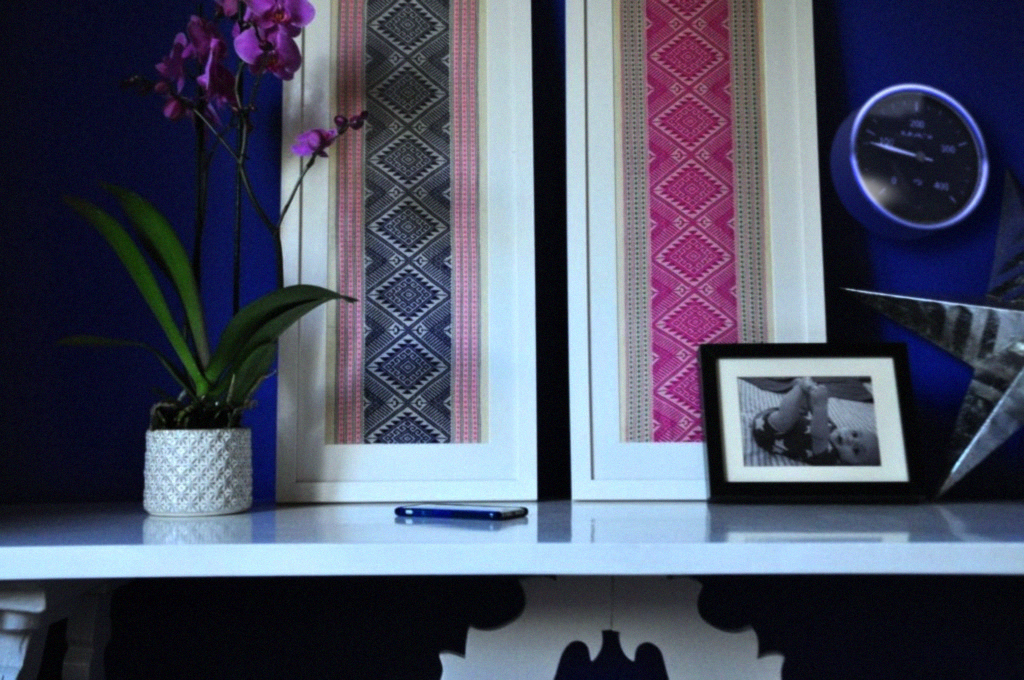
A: 80 psi
